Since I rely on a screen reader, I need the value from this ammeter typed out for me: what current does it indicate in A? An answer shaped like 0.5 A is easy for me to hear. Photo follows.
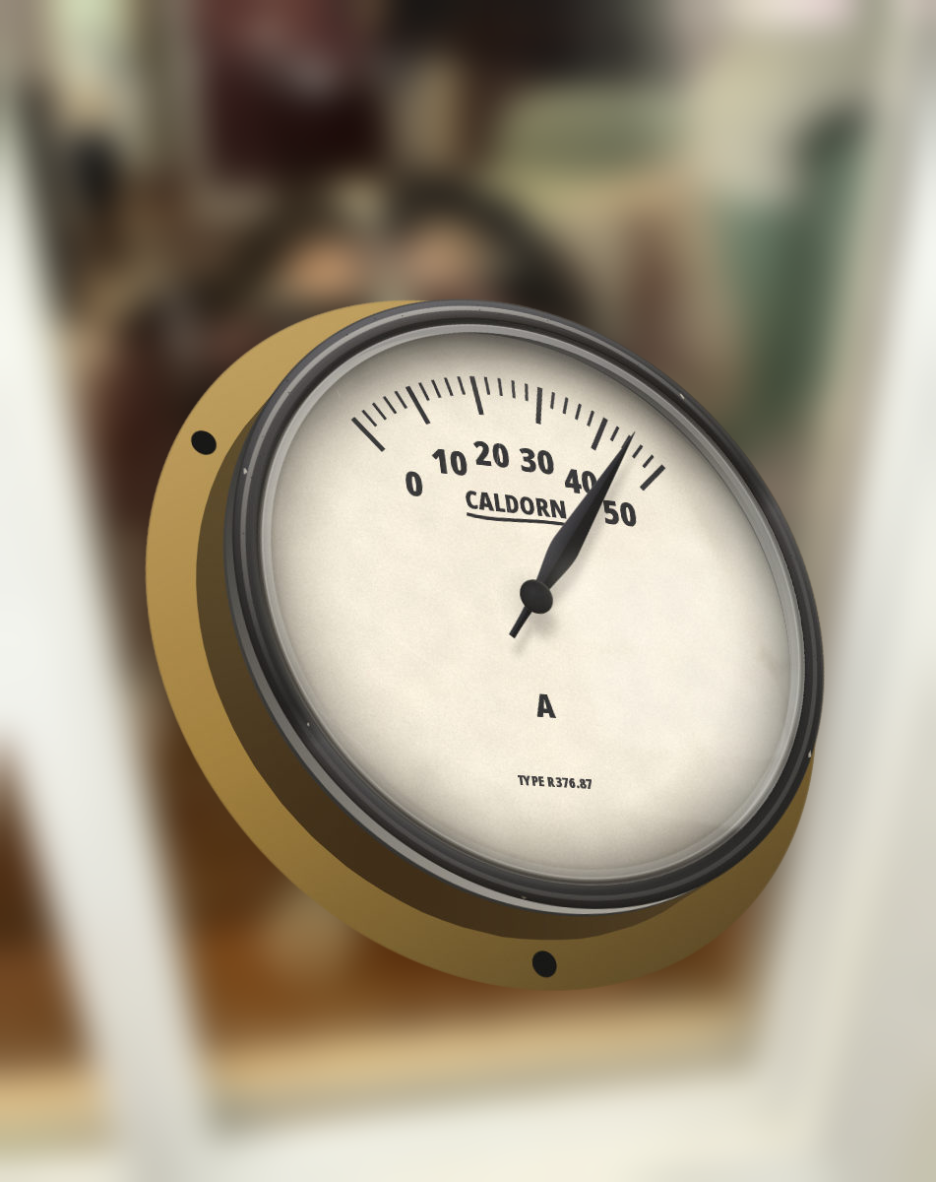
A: 44 A
